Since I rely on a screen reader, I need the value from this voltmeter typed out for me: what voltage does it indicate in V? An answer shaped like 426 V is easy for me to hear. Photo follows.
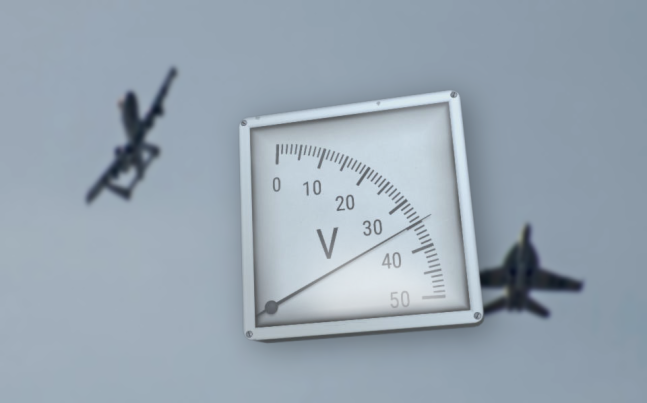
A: 35 V
